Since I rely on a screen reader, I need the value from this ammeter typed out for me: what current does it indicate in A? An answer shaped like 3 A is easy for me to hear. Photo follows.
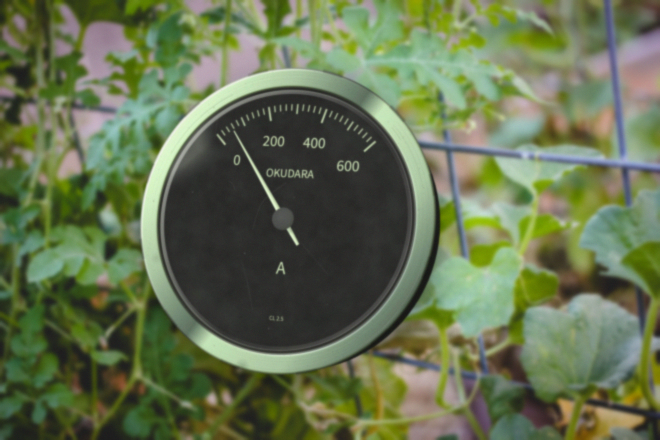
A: 60 A
